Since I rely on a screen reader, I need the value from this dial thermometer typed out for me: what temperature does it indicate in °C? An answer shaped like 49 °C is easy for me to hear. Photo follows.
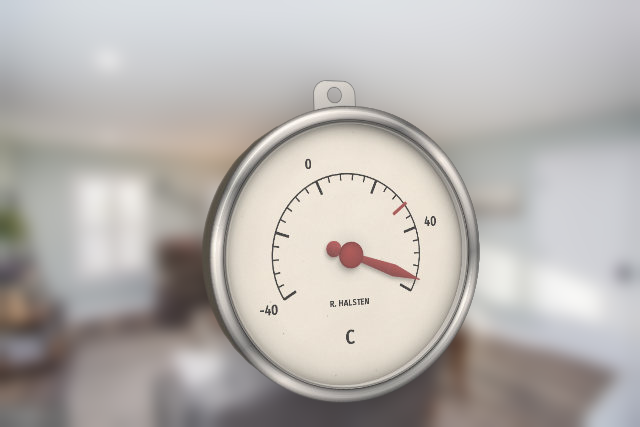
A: 56 °C
